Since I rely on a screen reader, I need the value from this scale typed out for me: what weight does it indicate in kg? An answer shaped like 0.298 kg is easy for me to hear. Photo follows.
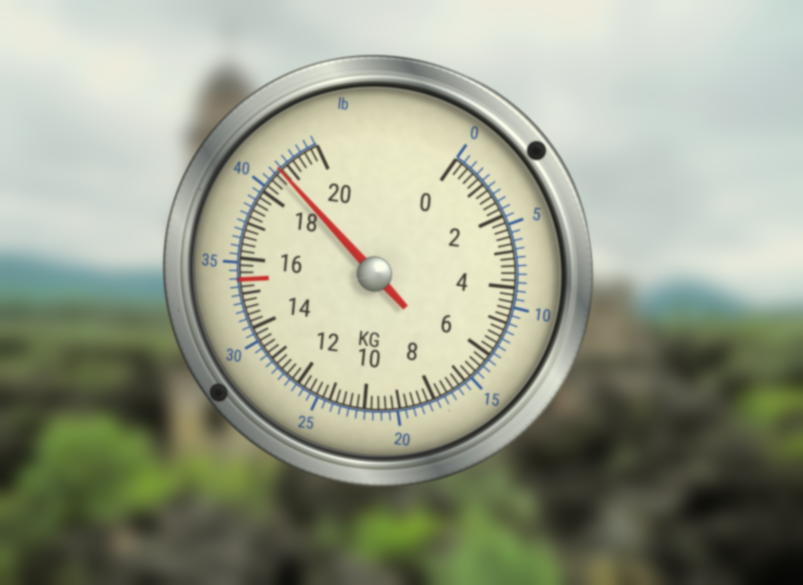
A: 18.8 kg
